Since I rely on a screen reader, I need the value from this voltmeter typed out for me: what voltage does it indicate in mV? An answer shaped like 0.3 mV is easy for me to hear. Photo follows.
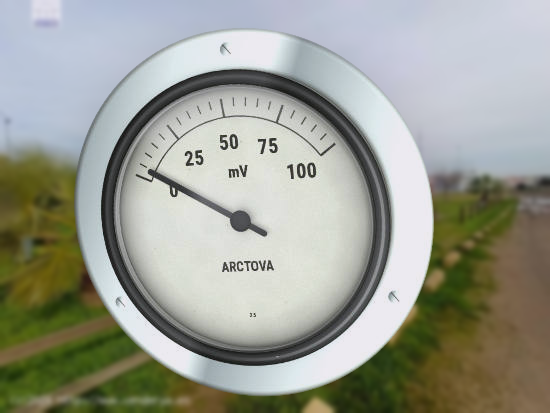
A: 5 mV
